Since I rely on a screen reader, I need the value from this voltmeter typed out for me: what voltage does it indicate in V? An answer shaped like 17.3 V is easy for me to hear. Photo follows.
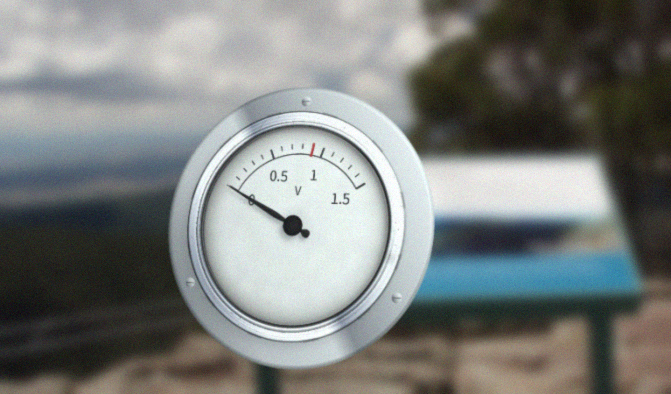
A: 0 V
